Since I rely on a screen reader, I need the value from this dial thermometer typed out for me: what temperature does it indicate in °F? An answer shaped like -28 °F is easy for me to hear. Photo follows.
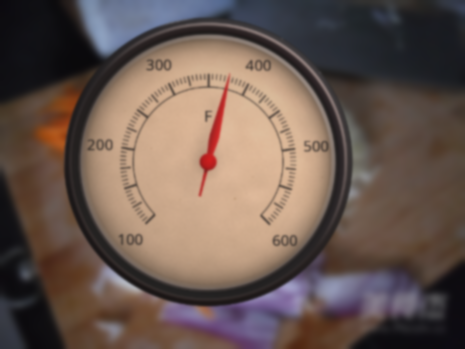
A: 375 °F
